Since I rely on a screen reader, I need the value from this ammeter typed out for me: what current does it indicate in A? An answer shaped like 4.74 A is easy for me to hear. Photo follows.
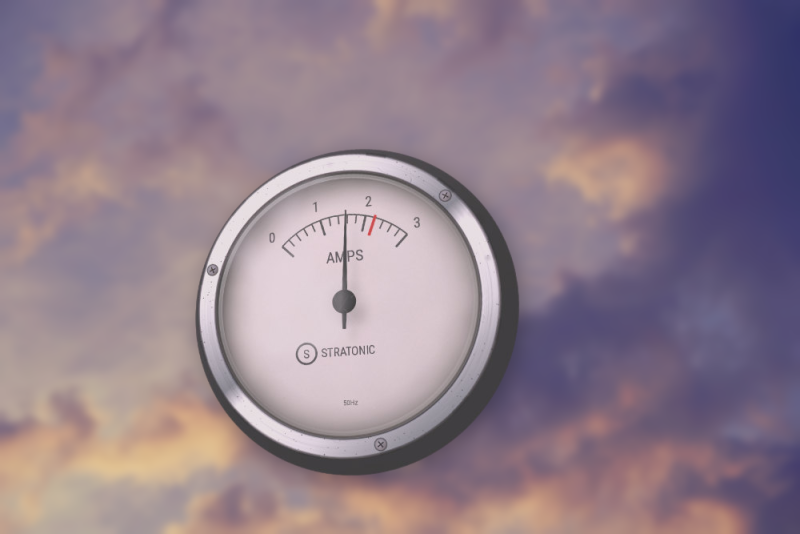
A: 1.6 A
